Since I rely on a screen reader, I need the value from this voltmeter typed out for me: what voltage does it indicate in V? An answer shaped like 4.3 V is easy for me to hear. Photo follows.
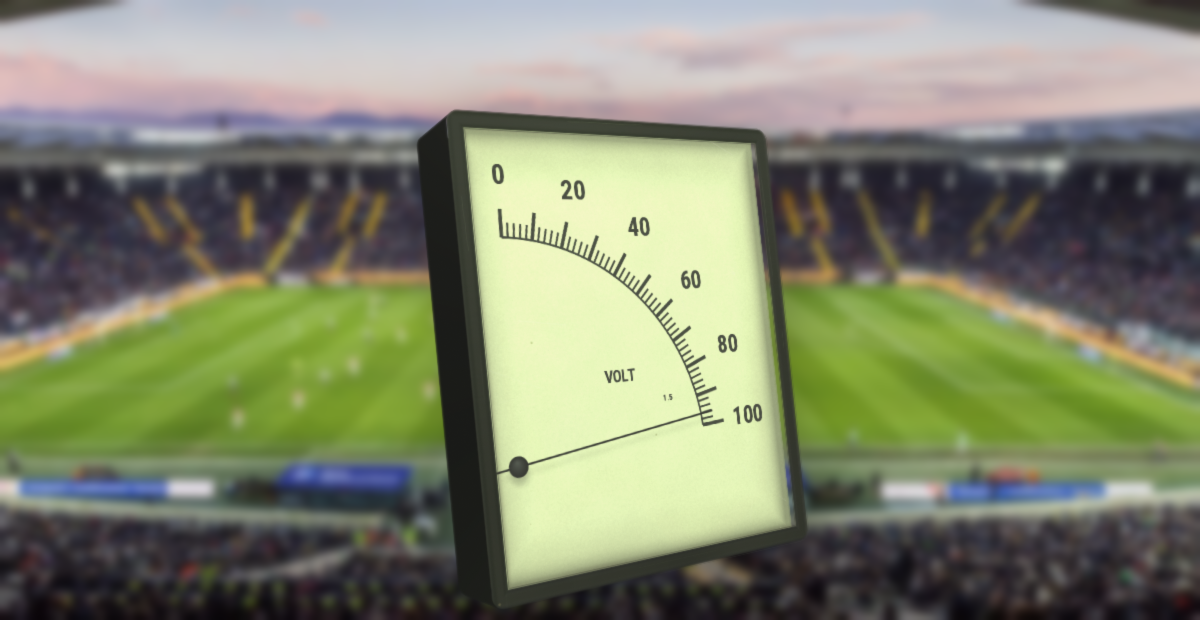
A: 96 V
